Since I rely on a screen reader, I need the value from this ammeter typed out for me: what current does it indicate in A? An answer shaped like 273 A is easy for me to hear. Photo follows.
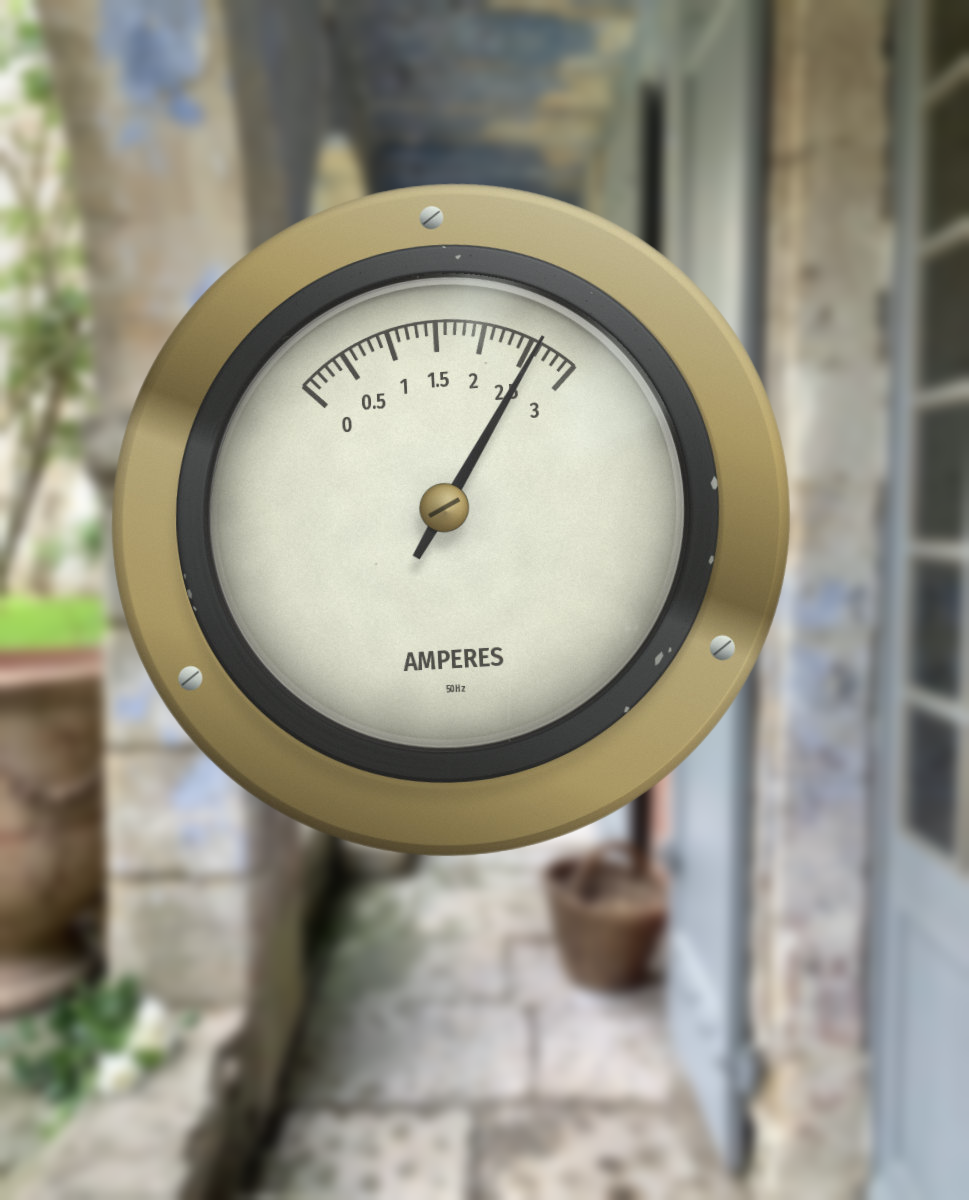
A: 2.6 A
